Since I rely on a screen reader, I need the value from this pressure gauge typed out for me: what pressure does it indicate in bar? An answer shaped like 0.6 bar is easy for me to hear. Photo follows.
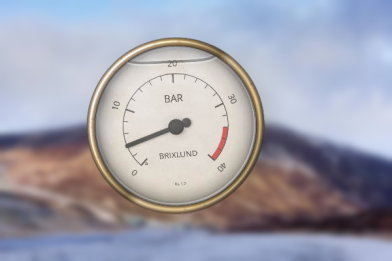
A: 4 bar
